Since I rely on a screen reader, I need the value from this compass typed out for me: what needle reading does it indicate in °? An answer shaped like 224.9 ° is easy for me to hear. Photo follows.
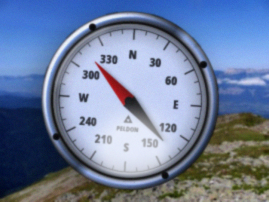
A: 315 °
